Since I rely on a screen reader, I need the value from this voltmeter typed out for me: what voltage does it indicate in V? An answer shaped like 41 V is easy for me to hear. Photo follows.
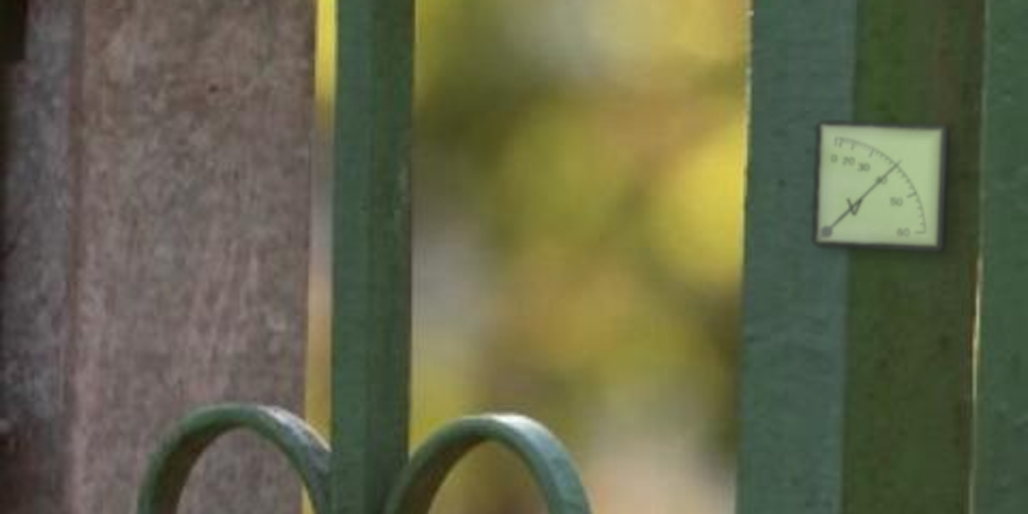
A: 40 V
